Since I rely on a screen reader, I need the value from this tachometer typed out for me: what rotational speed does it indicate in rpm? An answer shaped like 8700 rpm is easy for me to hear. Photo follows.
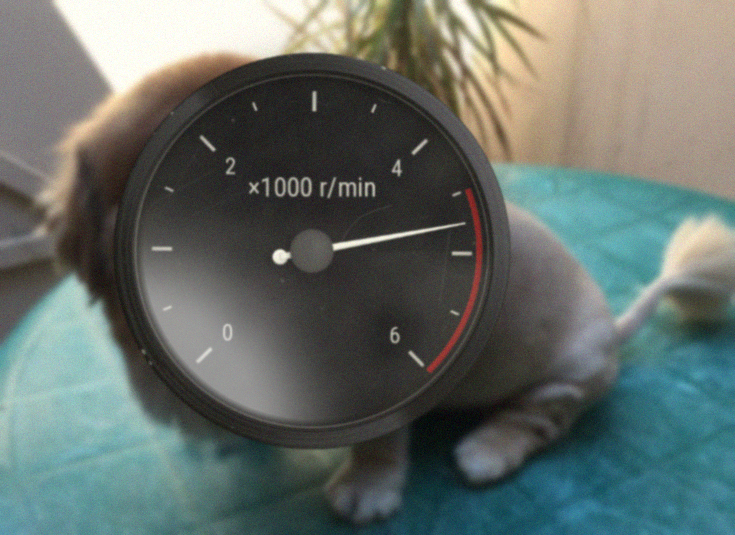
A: 4750 rpm
